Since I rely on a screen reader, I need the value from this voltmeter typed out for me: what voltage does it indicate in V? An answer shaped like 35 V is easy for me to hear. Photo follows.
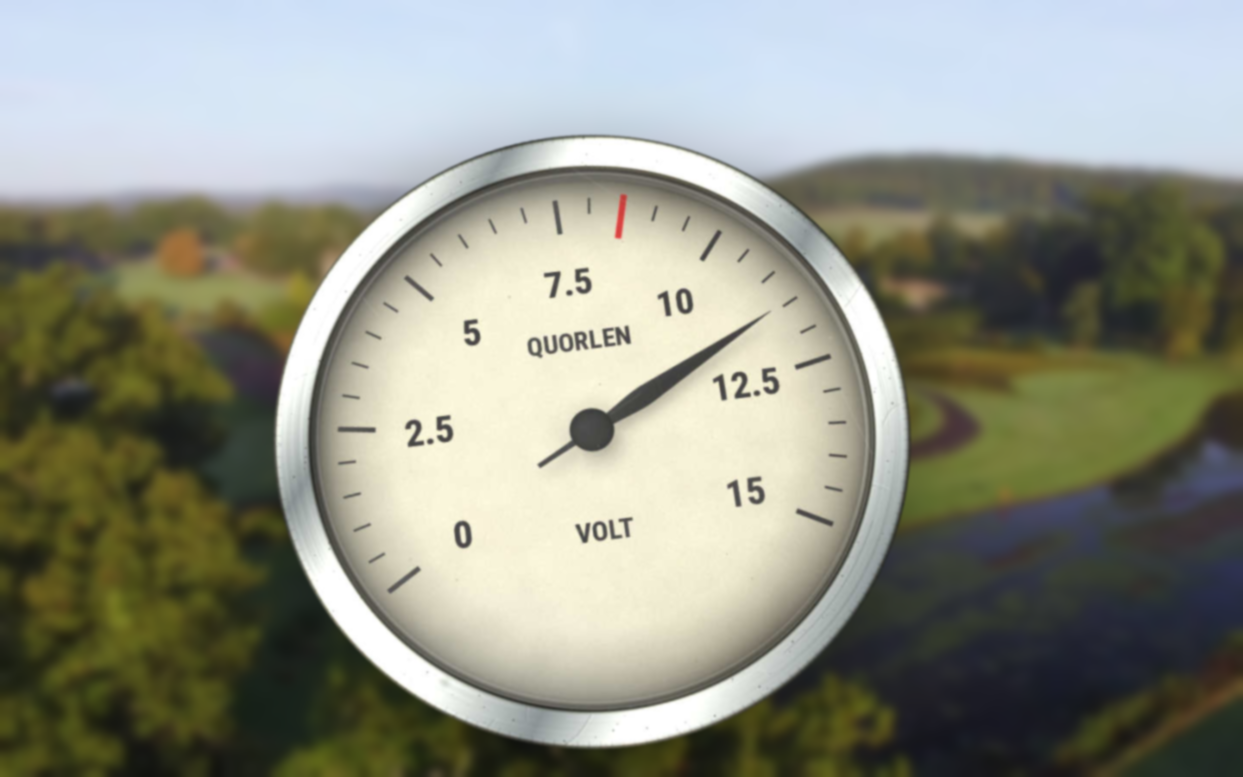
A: 11.5 V
